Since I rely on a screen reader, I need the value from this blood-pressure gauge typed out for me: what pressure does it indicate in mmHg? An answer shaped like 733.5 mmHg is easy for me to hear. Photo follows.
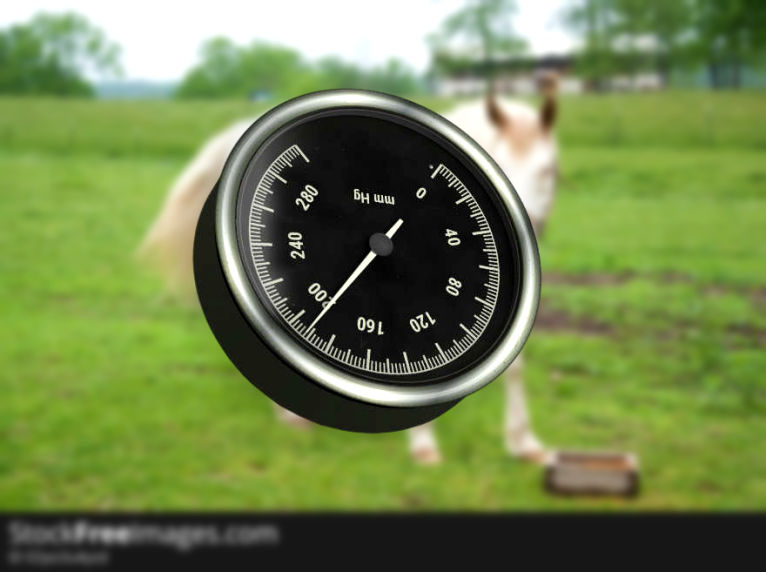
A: 192 mmHg
